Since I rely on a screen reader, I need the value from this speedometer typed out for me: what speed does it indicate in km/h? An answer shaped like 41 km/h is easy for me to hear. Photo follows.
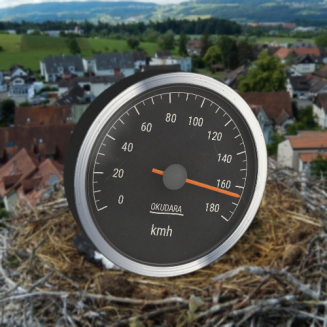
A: 165 km/h
